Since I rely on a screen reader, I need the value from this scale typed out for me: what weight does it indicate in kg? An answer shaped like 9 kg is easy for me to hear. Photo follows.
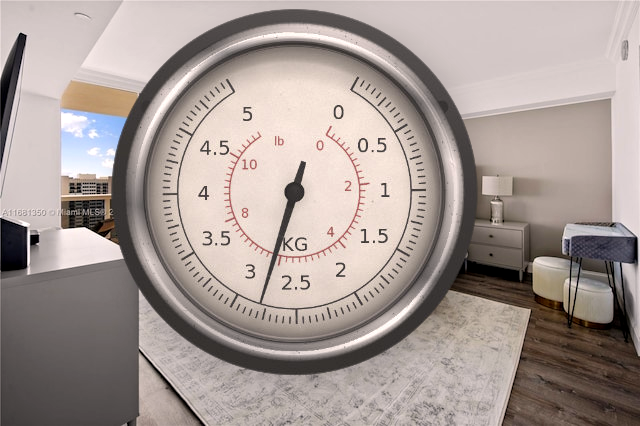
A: 2.8 kg
